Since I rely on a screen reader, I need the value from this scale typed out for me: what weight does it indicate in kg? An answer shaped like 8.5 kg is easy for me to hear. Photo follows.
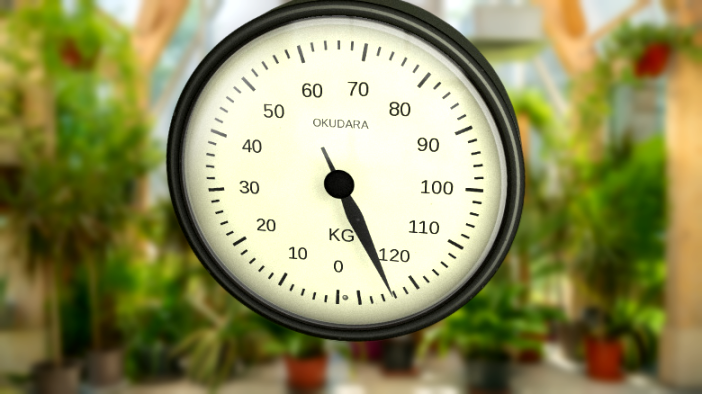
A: 124 kg
